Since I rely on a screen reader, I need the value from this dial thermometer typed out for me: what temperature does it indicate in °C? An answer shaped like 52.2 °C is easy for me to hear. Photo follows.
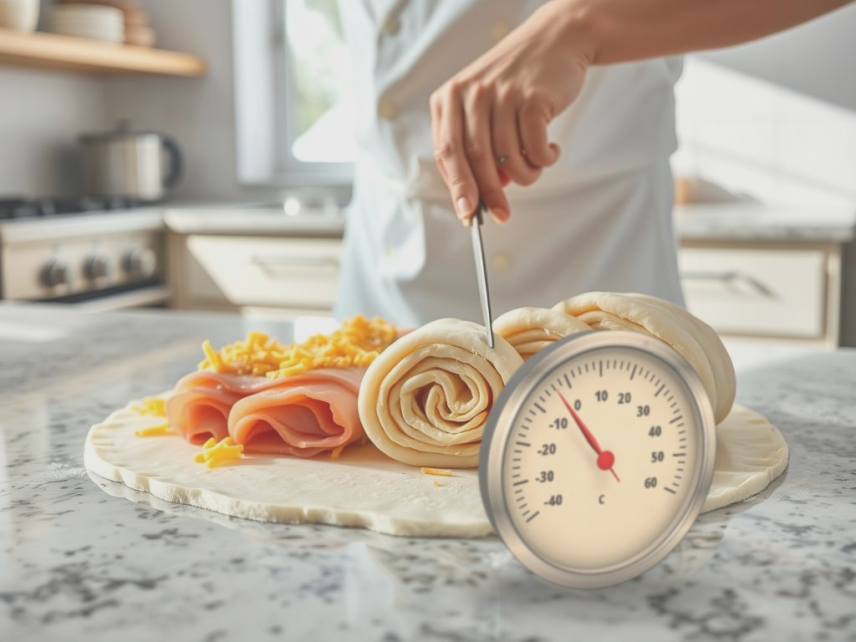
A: -4 °C
